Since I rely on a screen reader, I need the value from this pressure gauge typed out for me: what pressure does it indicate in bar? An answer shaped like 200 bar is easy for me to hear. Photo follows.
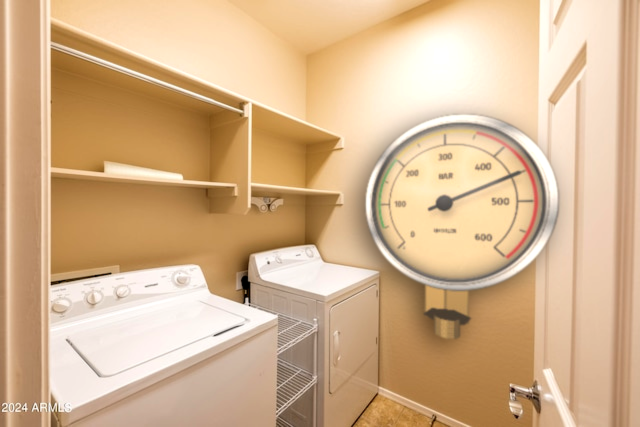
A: 450 bar
